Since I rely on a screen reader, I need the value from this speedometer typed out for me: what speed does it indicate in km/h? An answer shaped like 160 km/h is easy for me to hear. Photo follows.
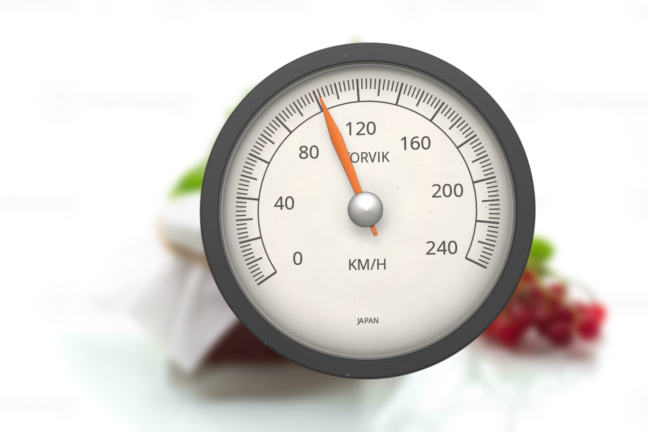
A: 102 km/h
